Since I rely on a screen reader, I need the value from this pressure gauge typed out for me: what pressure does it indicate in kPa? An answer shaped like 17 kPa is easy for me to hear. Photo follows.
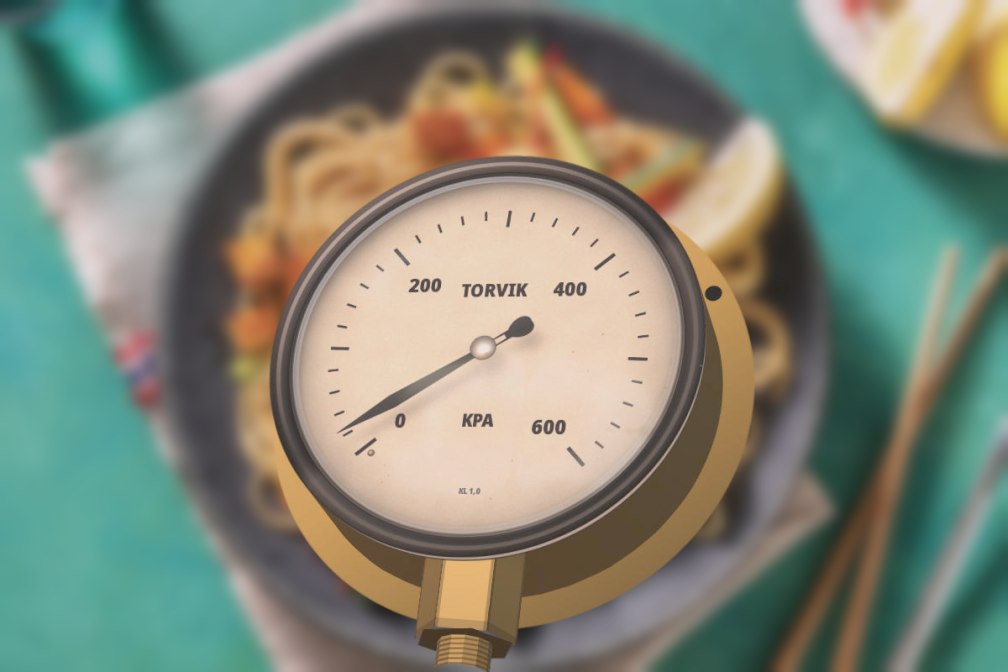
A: 20 kPa
